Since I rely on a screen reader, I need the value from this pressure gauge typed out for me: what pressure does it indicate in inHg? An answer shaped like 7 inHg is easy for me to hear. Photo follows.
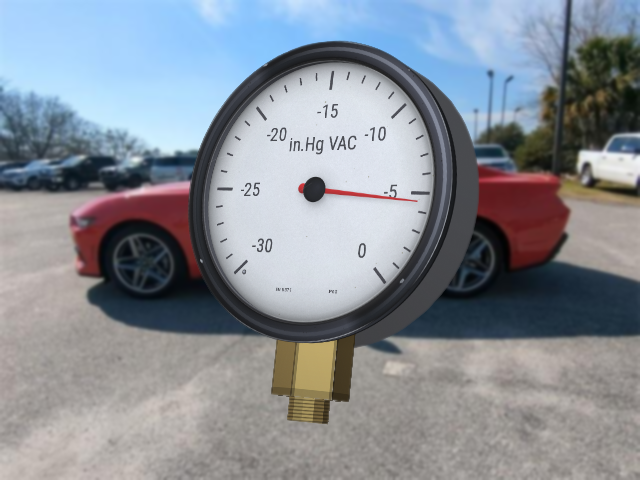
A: -4.5 inHg
